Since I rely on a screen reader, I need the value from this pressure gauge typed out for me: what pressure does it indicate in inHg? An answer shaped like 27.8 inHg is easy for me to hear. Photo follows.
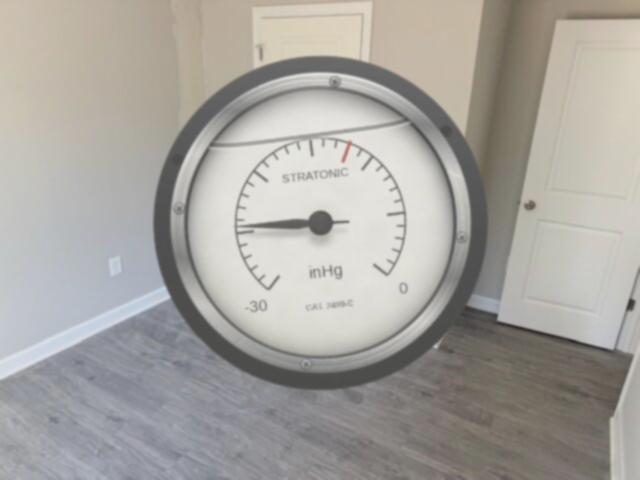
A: -24.5 inHg
